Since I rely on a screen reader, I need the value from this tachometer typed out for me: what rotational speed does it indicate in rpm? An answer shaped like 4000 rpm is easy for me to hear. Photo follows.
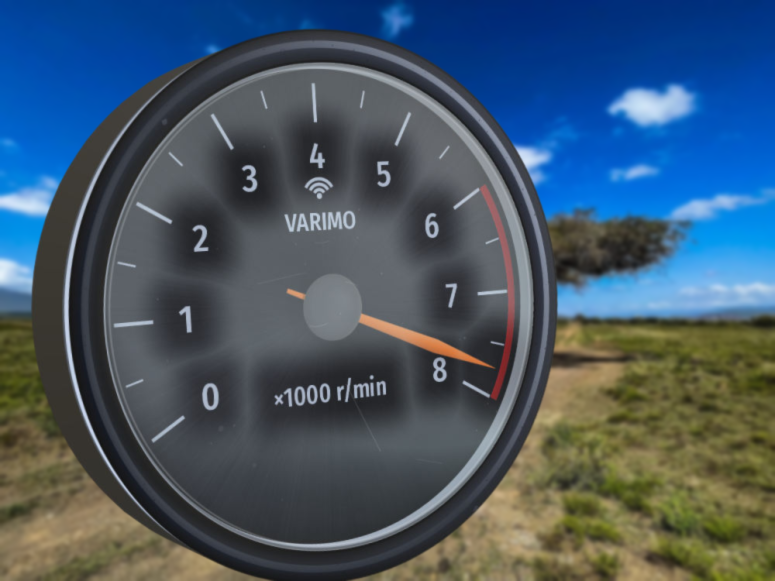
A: 7750 rpm
